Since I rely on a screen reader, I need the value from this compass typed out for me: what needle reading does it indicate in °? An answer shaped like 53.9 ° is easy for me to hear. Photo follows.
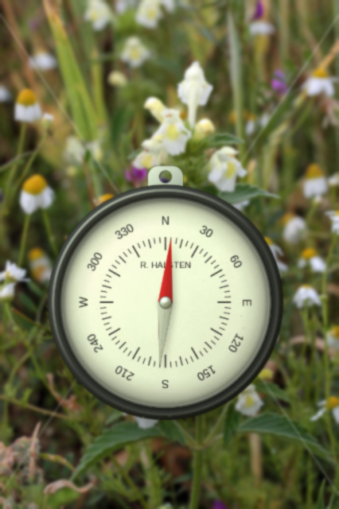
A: 5 °
